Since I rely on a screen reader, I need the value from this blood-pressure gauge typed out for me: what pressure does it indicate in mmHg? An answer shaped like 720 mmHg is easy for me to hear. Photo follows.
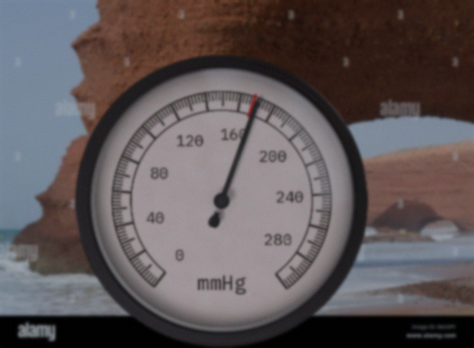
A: 170 mmHg
